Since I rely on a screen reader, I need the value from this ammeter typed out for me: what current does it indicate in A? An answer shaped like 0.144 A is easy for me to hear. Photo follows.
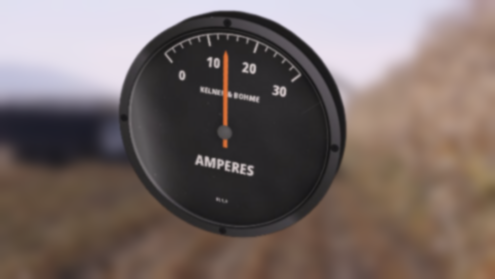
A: 14 A
